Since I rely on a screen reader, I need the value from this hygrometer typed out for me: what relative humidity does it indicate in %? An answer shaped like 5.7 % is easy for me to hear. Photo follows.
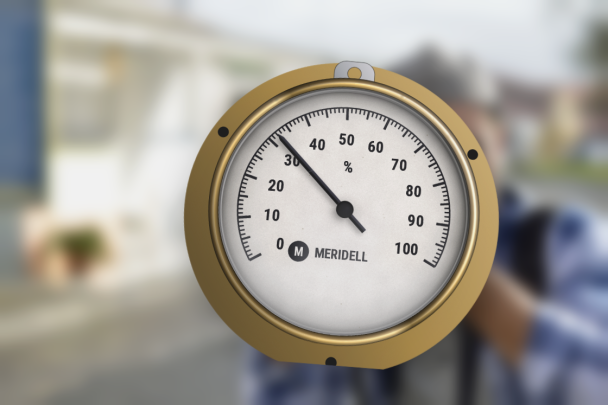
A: 32 %
